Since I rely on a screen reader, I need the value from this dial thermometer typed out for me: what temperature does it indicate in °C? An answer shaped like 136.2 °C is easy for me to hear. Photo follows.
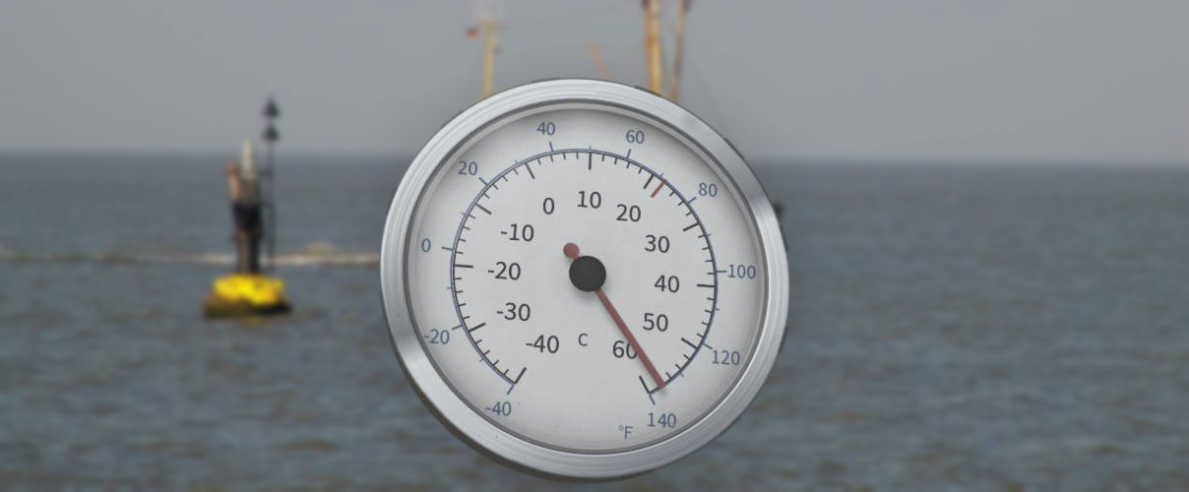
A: 58 °C
